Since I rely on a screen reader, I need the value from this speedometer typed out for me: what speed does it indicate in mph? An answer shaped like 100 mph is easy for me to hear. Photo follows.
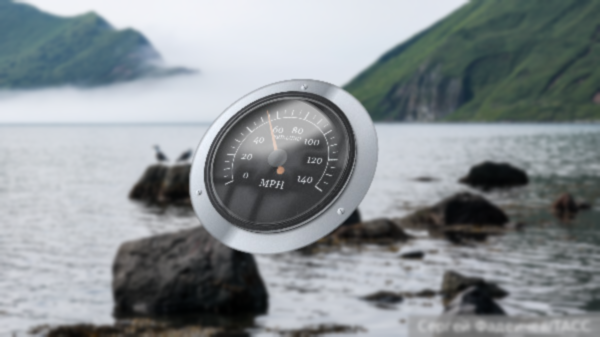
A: 55 mph
